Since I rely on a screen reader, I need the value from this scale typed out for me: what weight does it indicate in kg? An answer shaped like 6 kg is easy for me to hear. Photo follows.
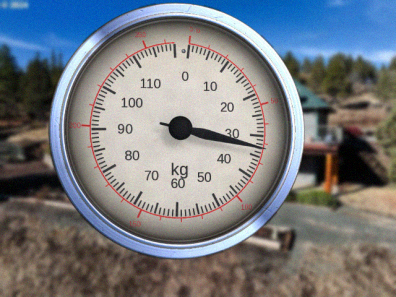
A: 33 kg
